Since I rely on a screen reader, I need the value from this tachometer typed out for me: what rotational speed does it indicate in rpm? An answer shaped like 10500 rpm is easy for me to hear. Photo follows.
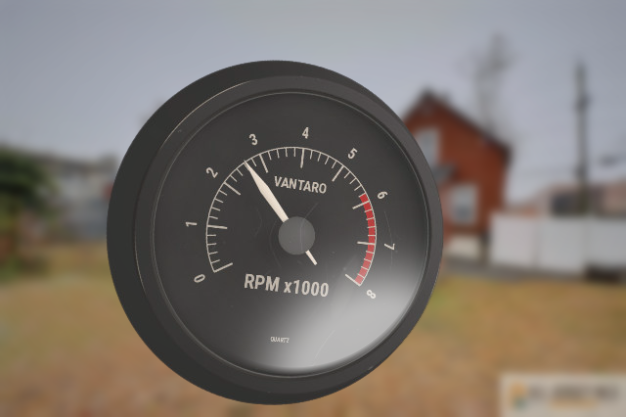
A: 2600 rpm
